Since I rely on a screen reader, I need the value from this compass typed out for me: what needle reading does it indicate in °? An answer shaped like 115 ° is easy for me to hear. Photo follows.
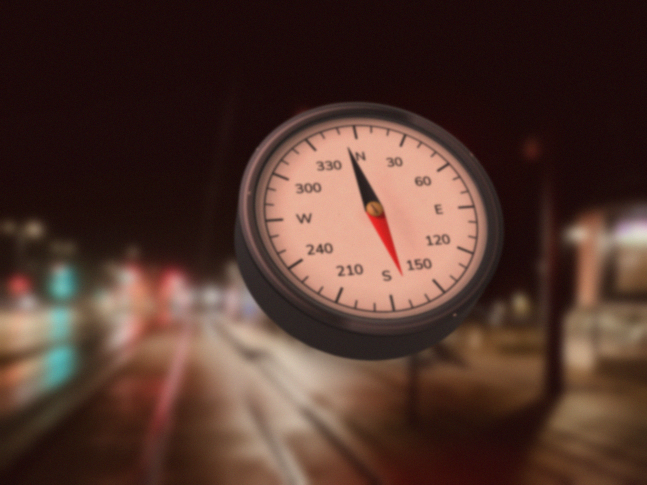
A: 170 °
